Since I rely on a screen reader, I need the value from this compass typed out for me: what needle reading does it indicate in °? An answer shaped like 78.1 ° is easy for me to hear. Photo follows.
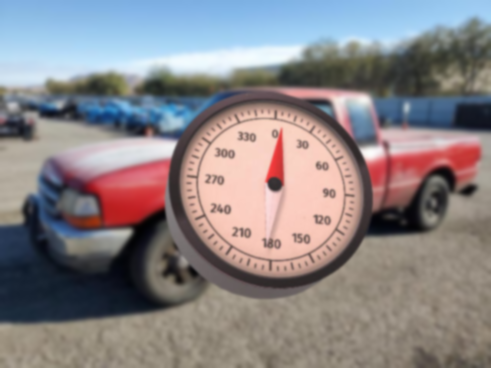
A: 5 °
